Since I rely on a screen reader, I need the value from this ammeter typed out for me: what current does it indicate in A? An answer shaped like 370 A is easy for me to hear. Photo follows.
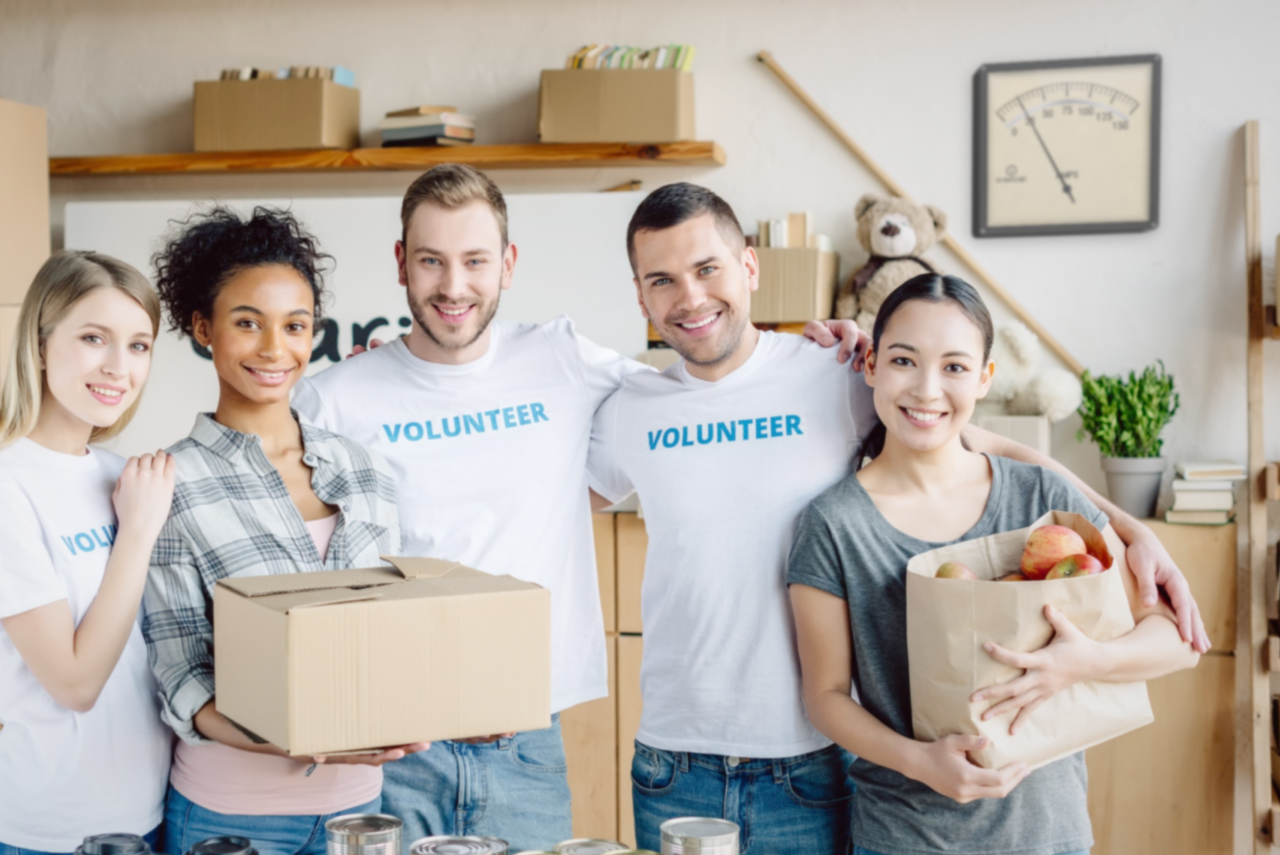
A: 25 A
